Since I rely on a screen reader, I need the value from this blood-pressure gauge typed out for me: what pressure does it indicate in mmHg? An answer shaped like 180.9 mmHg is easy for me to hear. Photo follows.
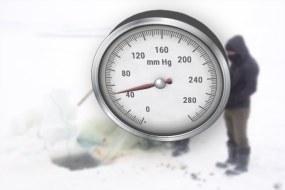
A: 50 mmHg
